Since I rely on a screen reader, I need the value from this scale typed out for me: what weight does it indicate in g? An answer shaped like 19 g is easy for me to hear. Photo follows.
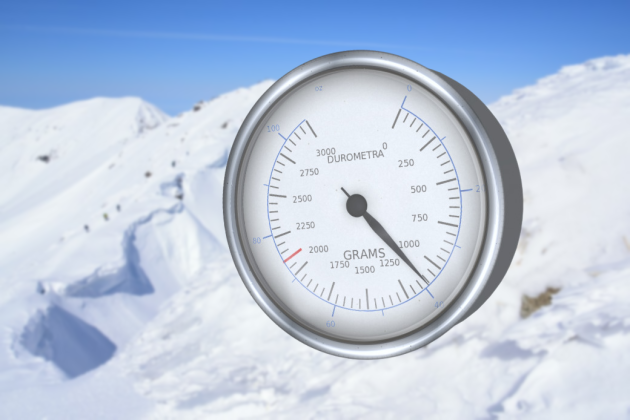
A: 1100 g
